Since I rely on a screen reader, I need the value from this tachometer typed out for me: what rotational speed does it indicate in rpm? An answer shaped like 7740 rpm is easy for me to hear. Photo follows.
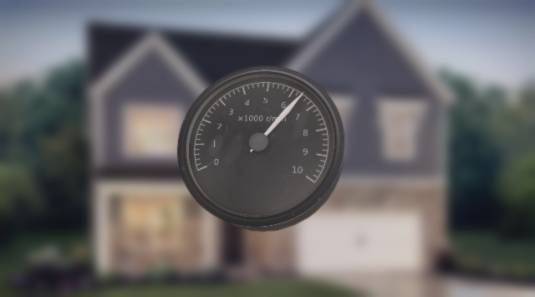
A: 6400 rpm
